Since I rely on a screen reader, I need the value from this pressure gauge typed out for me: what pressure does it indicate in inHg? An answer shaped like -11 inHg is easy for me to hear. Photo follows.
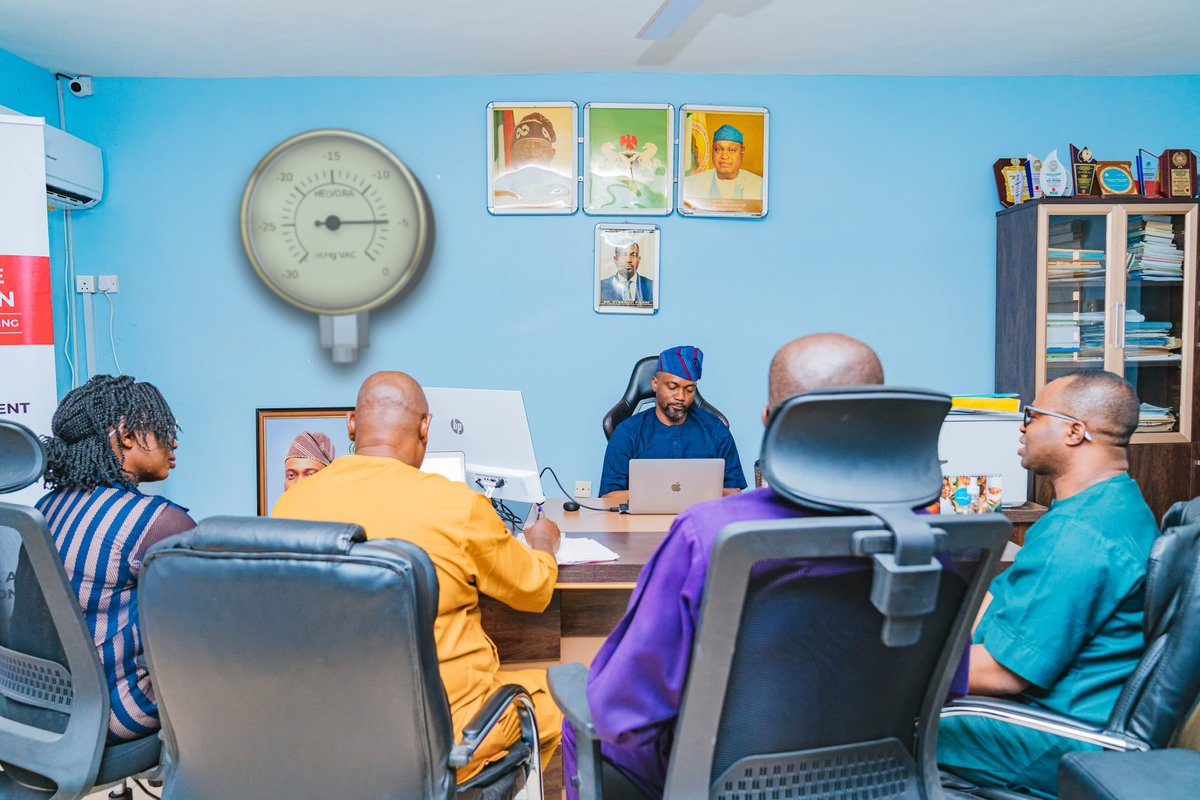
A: -5 inHg
